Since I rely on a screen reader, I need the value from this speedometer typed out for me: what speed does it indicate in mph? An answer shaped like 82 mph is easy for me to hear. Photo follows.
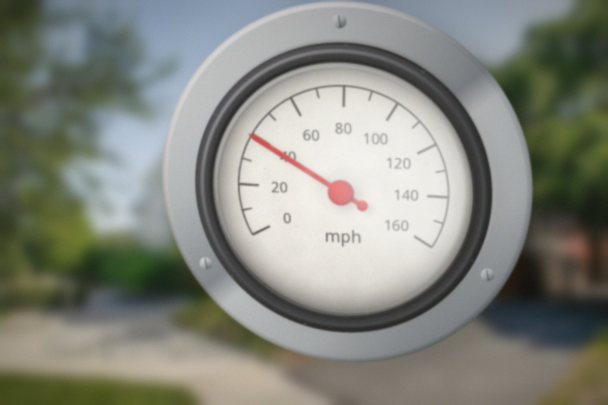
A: 40 mph
